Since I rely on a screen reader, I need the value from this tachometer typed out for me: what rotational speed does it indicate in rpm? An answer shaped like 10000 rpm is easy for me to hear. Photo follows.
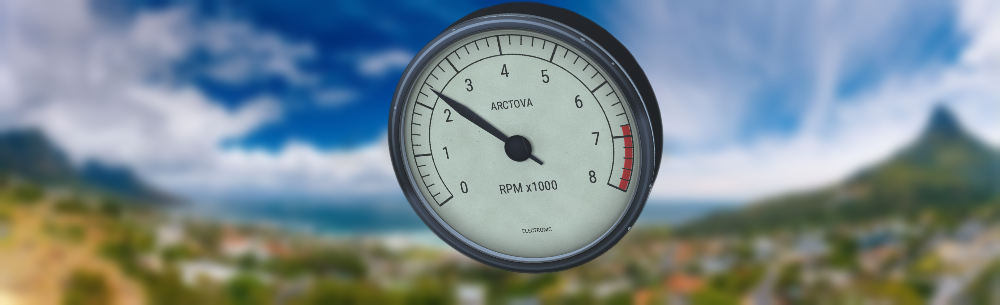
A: 2400 rpm
